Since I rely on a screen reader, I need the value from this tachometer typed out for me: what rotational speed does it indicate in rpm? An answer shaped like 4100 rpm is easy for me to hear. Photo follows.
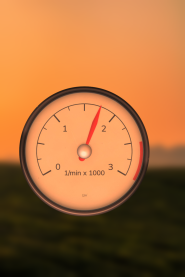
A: 1750 rpm
